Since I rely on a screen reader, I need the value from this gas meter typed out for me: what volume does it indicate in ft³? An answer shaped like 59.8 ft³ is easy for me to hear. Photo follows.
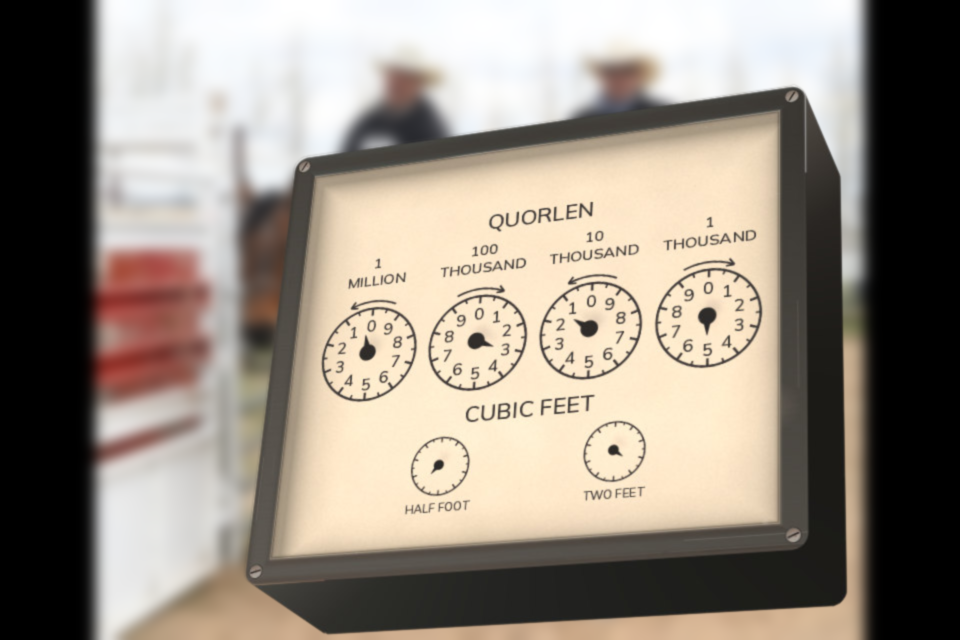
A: 31500 ft³
